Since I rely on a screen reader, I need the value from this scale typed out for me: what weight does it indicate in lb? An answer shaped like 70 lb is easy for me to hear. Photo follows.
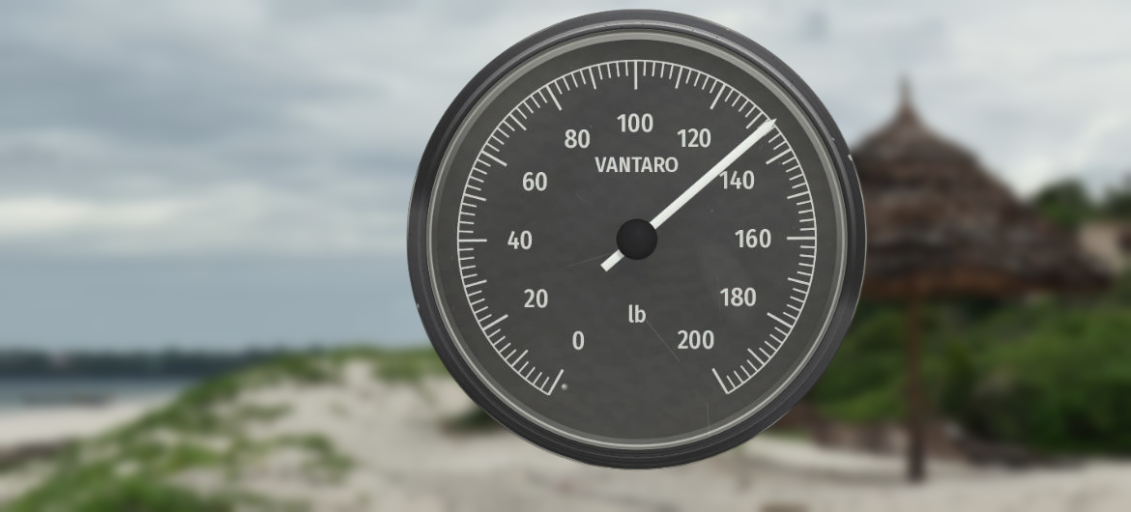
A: 133 lb
